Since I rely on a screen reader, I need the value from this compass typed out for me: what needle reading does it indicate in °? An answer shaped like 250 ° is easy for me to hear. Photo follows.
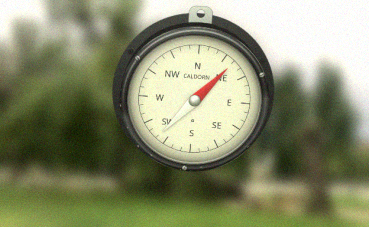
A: 40 °
